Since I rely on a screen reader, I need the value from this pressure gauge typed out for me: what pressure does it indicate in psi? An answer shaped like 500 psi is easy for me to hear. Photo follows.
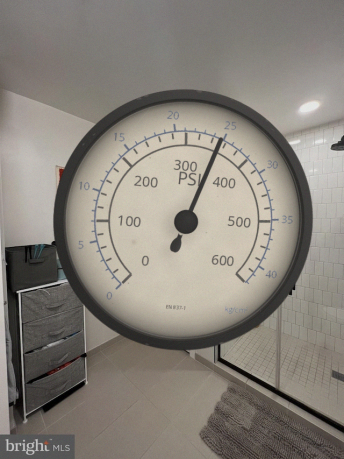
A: 350 psi
